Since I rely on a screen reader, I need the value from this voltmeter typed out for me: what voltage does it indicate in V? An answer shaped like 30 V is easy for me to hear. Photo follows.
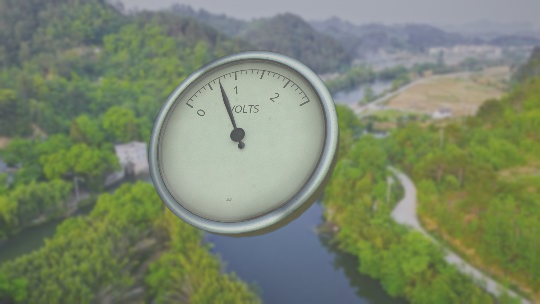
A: 0.7 V
